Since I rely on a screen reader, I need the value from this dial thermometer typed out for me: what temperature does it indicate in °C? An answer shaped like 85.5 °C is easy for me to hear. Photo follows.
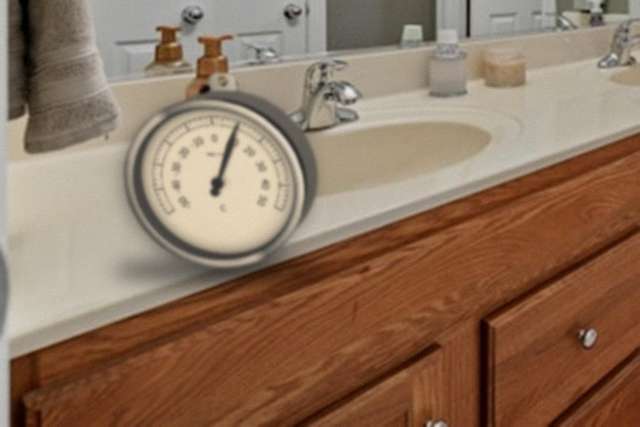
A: 10 °C
